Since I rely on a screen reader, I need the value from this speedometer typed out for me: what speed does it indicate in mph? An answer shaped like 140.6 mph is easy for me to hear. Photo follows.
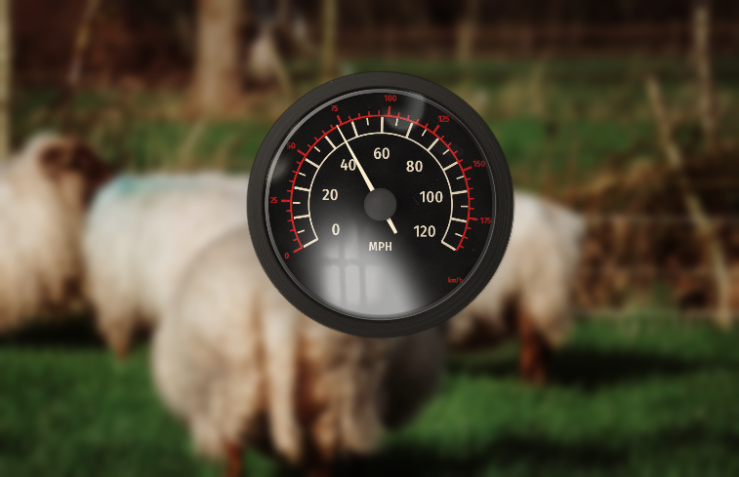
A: 45 mph
